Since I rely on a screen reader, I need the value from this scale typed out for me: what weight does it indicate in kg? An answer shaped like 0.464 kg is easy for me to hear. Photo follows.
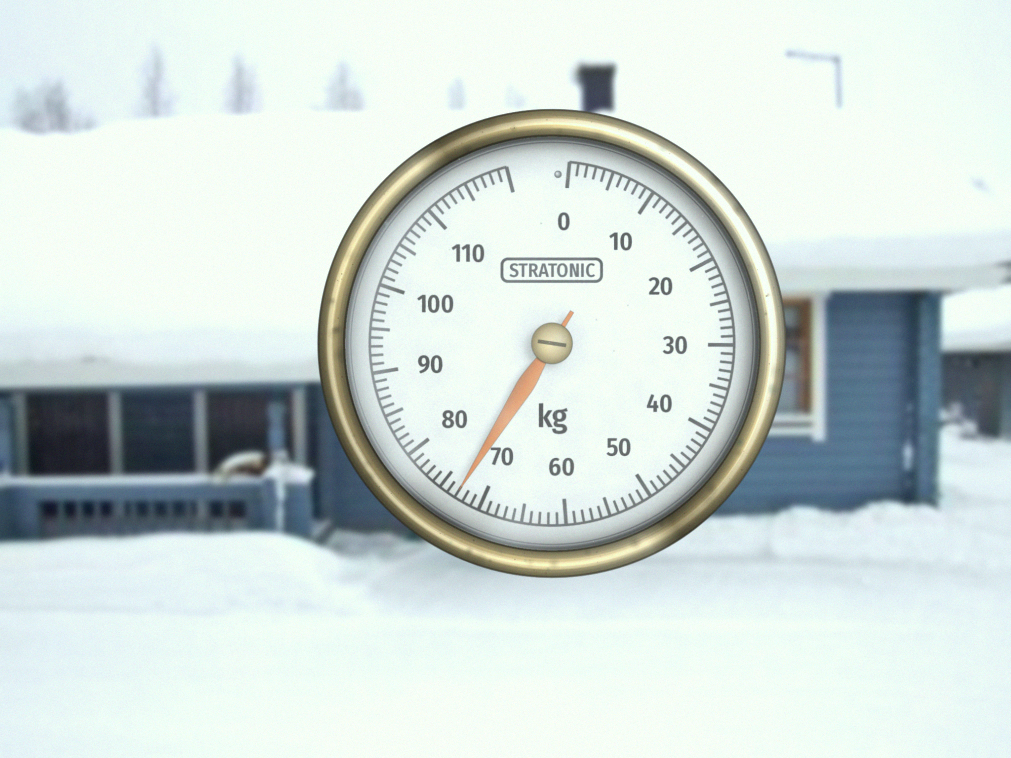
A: 73 kg
